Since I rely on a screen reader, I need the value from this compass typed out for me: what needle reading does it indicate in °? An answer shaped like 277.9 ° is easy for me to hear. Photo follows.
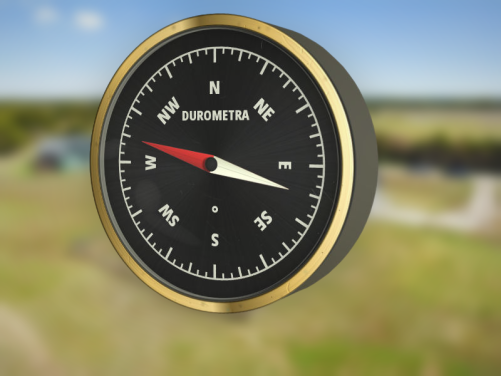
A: 285 °
